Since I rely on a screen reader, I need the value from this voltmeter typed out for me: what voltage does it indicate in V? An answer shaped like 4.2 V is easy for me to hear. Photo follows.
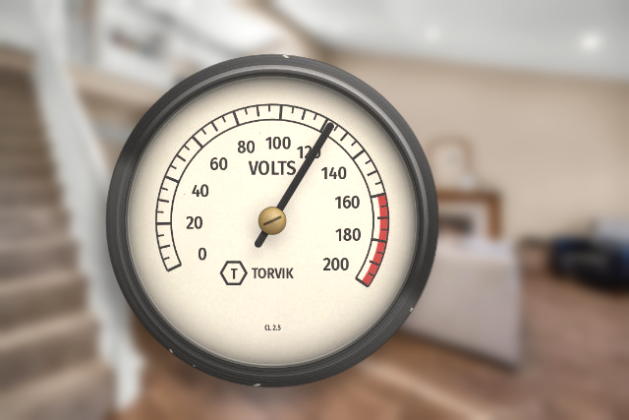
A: 122.5 V
